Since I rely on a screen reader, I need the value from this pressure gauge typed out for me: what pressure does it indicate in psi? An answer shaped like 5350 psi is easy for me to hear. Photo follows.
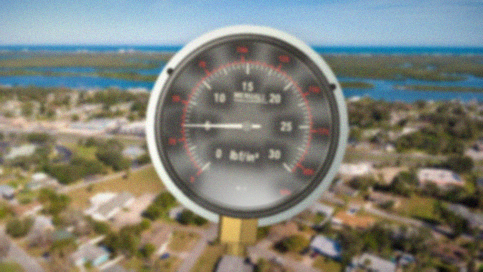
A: 5 psi
